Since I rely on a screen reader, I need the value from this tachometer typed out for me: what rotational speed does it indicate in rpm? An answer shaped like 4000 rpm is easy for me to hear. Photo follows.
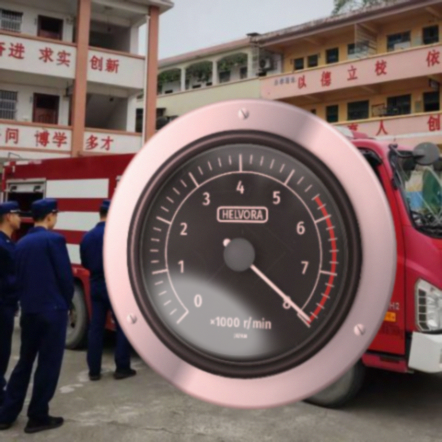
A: 7900 rpm
